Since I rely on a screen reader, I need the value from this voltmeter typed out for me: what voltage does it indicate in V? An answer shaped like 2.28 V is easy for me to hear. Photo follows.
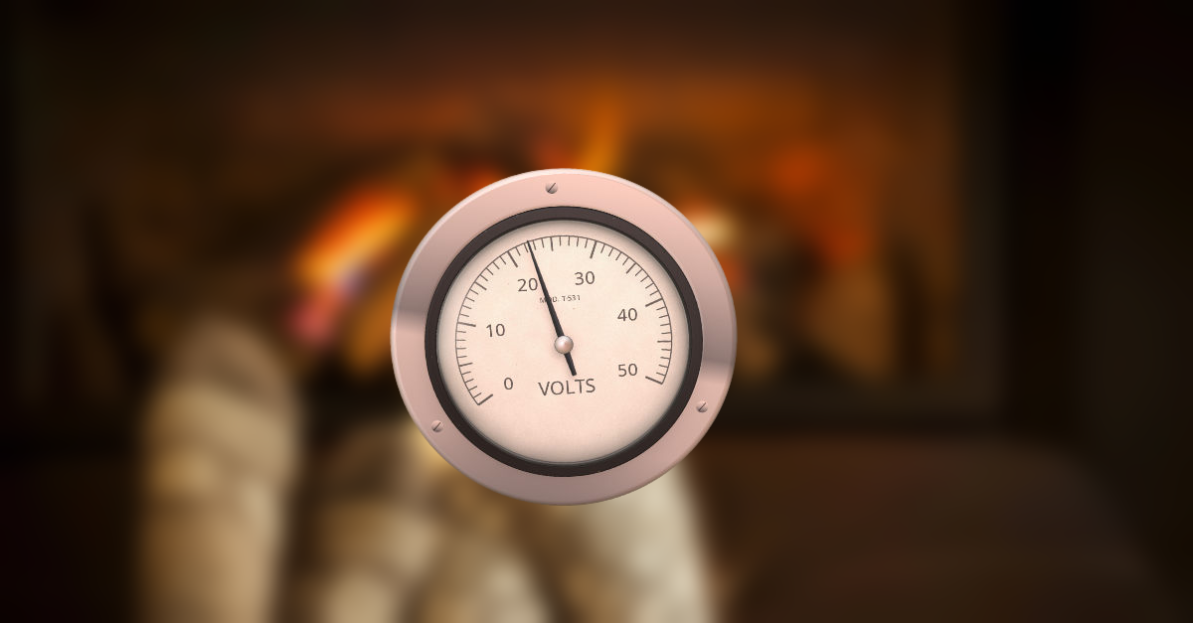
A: 22.5 V
